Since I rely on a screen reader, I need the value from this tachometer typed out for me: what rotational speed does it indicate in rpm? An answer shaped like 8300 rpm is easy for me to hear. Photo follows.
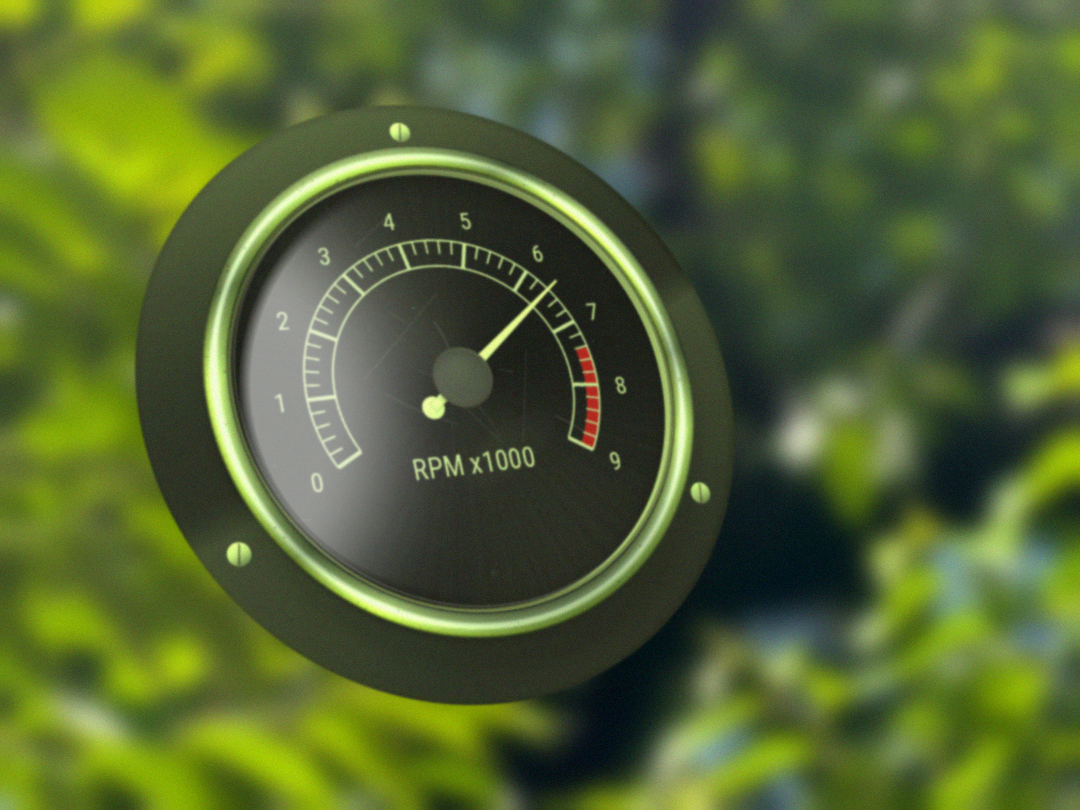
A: 6400 rpm
